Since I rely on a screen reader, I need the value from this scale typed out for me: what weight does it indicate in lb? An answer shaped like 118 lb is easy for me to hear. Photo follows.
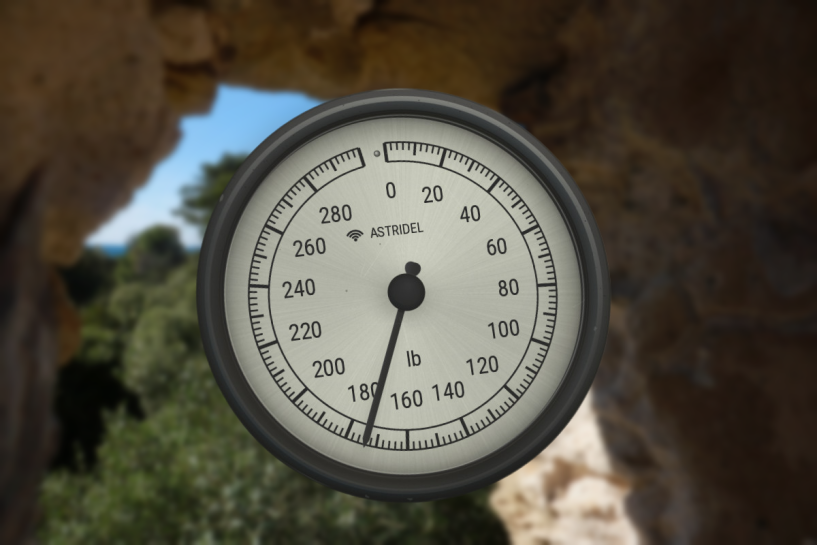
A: 174 lb
